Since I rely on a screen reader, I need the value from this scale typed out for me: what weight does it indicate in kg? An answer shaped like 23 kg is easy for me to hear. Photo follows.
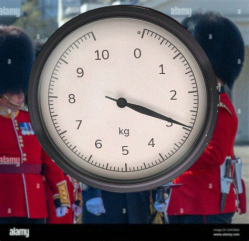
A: 2.9 kg
